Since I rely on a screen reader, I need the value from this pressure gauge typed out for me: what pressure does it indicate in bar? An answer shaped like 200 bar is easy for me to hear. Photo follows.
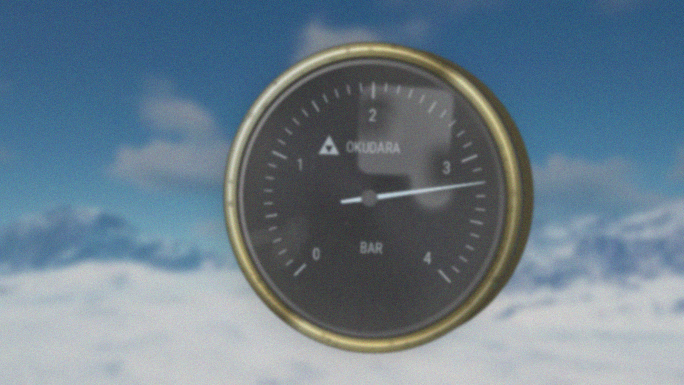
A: 3.2 bar
